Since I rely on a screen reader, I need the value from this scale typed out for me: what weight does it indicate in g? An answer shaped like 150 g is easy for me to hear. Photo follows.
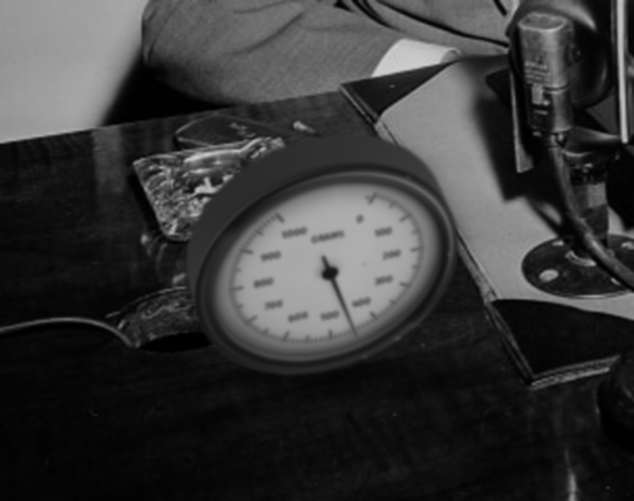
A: 450 g
